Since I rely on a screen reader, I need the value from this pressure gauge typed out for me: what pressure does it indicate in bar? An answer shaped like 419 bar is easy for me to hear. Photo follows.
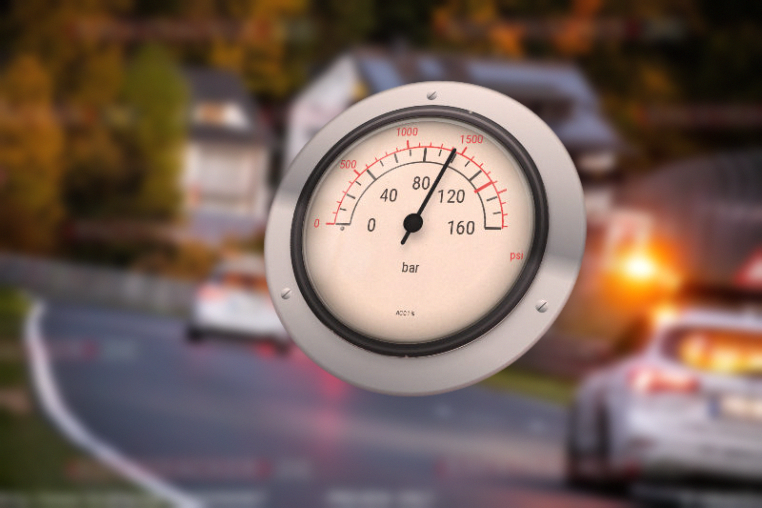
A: 100 bar
